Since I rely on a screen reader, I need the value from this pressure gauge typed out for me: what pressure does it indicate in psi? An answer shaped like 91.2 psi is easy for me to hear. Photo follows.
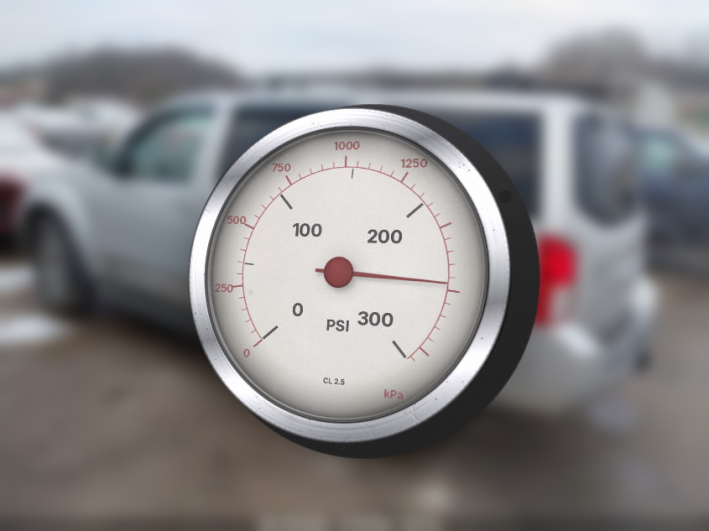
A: 250 psi
